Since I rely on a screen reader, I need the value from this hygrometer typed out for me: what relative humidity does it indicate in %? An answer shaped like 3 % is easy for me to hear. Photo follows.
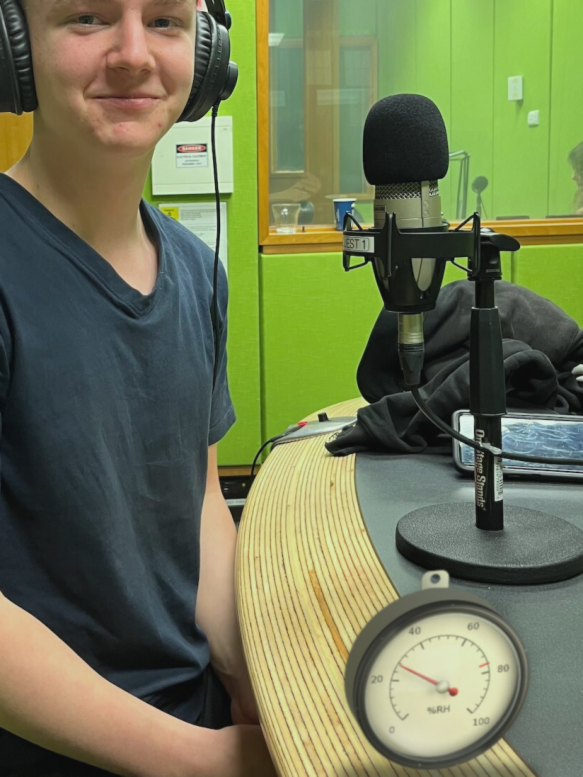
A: 28 %
